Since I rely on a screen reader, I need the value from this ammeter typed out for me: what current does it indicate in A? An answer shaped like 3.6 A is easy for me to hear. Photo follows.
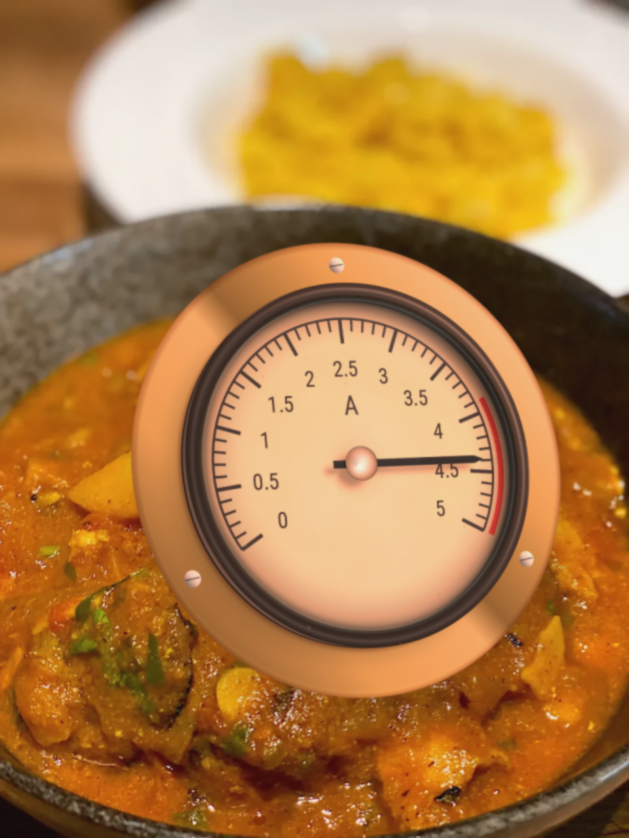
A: 4.4 A
